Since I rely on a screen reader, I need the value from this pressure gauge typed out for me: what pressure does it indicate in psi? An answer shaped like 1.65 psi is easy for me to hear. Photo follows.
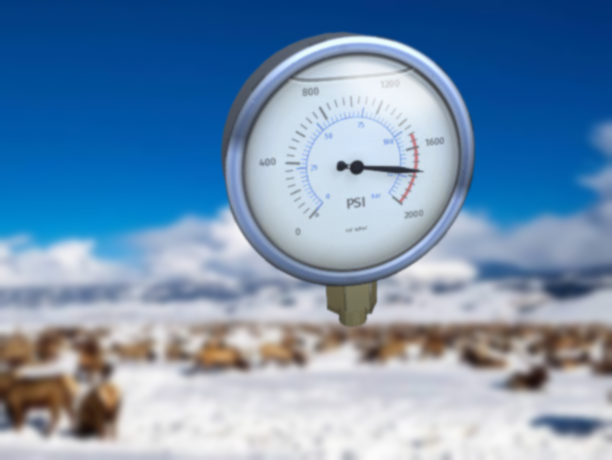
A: 1750 psi
